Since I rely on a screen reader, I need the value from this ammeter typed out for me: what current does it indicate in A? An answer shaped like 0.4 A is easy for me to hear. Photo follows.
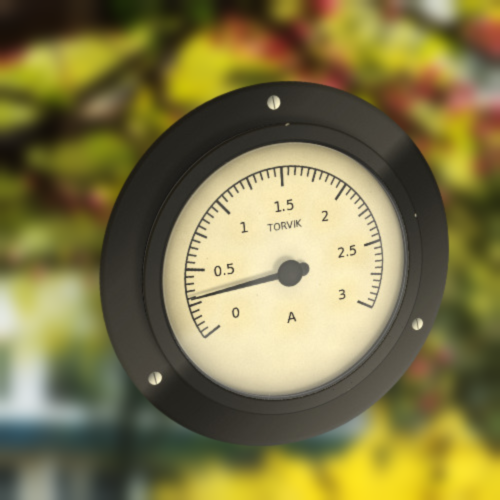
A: 0.3 A
